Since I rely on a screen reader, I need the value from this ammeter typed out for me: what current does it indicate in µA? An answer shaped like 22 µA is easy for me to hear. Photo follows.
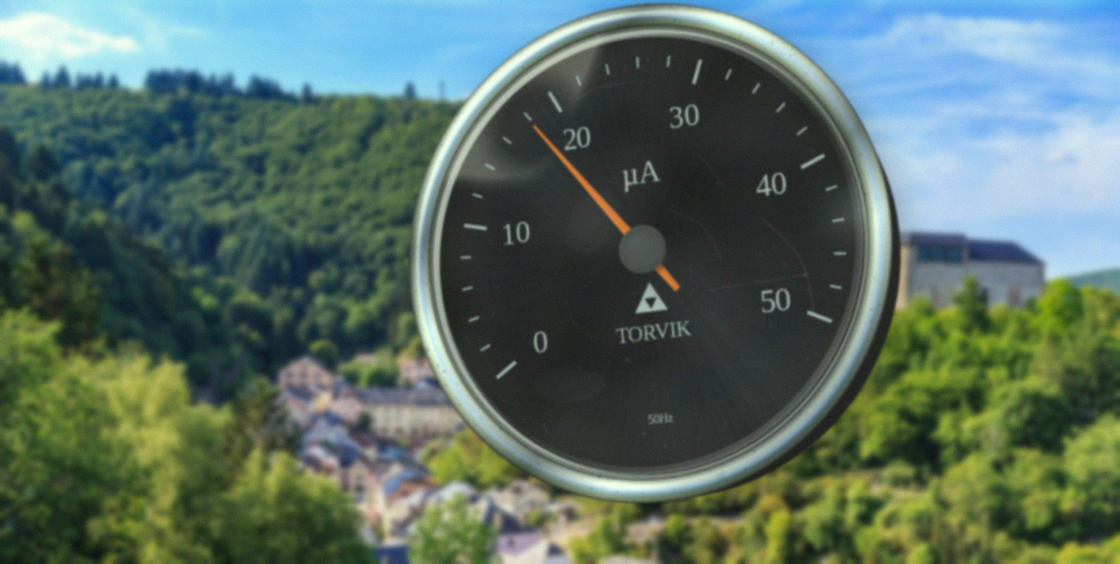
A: 18 µA
